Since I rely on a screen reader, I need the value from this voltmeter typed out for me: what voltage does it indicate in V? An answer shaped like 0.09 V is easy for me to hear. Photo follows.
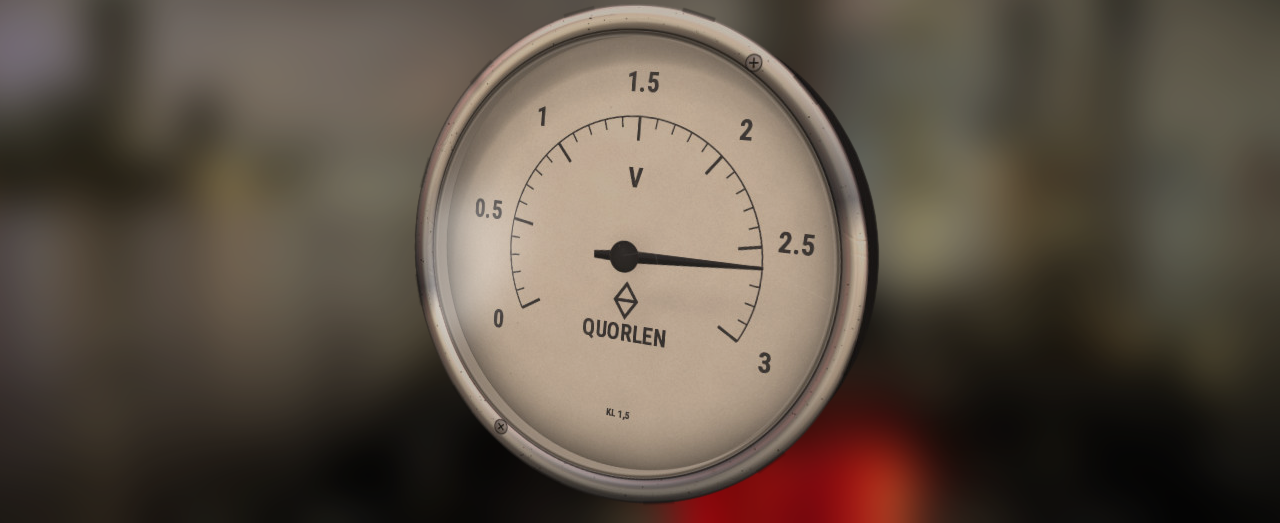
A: 2.6 V
